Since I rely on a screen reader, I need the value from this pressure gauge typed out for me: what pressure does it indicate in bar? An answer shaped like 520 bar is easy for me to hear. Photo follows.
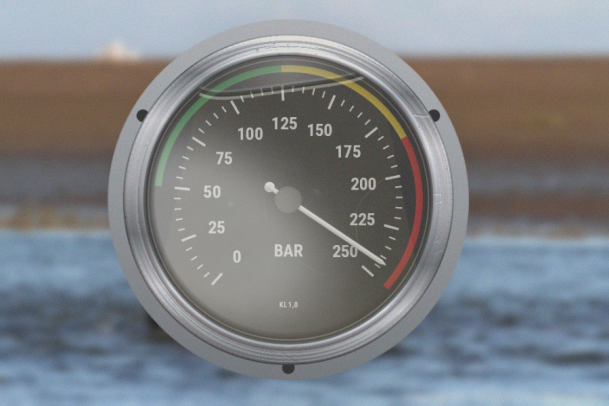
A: 242.5 bar
